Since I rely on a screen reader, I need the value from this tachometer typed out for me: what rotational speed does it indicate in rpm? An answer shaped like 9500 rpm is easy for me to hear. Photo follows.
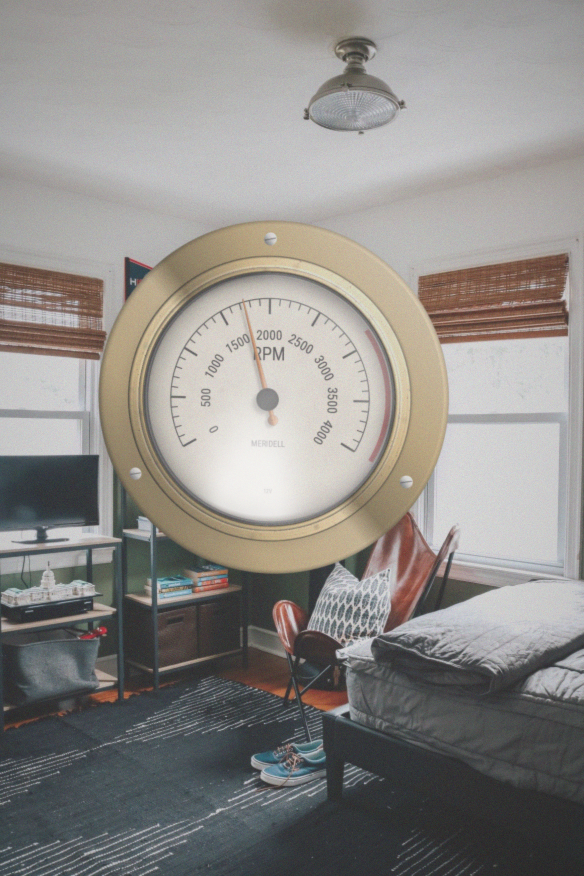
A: 1750 rpm
